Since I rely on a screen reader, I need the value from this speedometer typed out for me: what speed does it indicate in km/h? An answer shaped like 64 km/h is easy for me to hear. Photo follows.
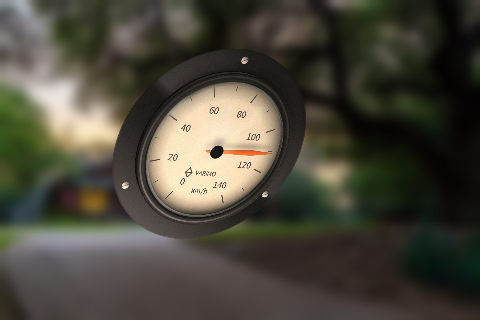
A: 110 km/h
